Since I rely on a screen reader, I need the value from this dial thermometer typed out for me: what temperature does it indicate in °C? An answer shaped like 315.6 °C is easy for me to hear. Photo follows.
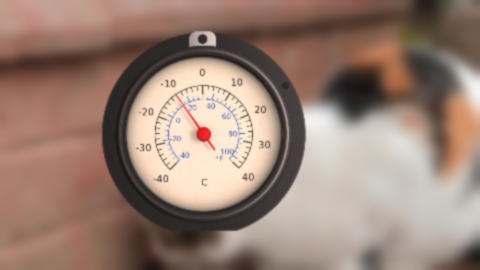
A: -10 °C
